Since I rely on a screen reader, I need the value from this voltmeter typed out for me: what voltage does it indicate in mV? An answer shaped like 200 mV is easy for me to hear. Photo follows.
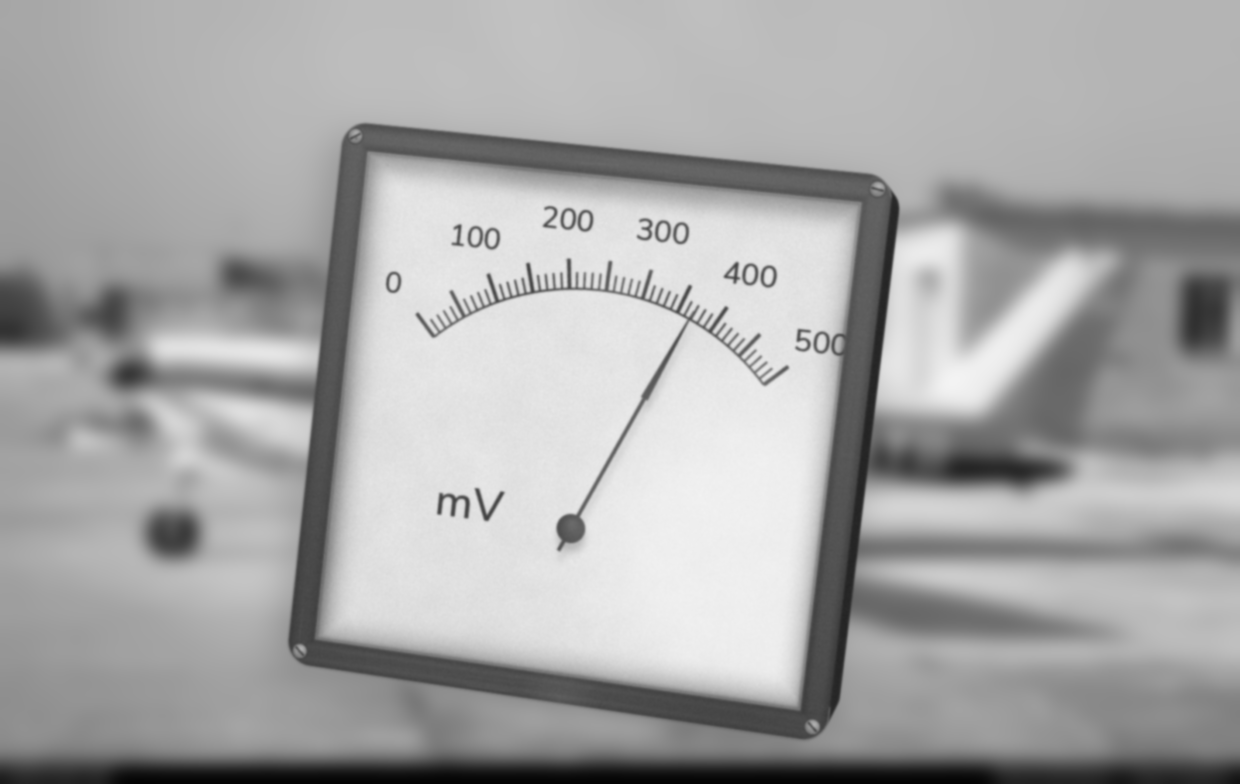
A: 370 mV
